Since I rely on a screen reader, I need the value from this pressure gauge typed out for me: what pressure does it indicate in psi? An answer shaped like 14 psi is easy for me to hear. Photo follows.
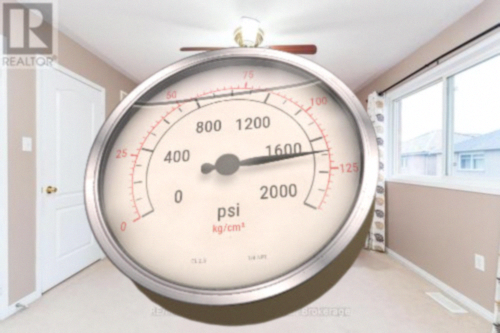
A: 1700 psi
